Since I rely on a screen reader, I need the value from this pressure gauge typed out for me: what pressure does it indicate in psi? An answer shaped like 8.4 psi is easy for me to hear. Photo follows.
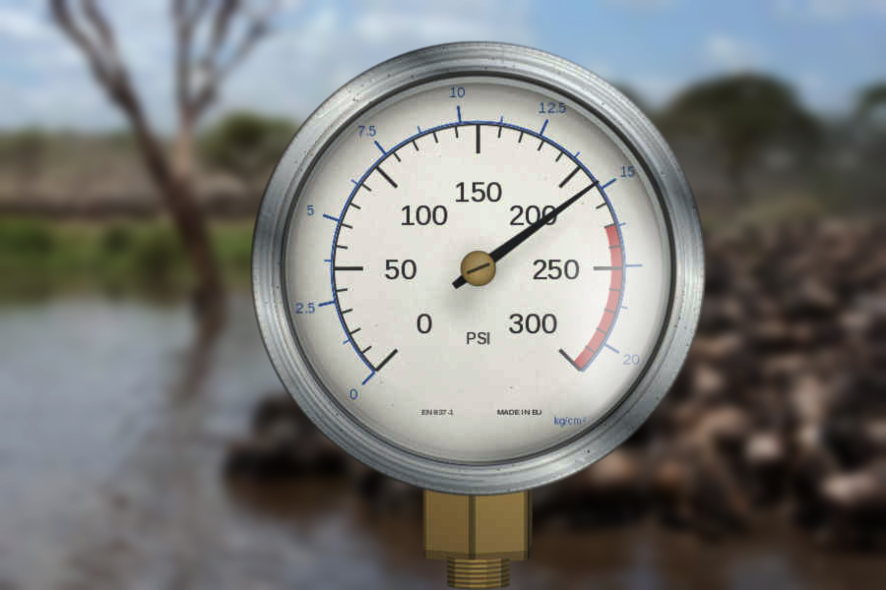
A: 210 psi
